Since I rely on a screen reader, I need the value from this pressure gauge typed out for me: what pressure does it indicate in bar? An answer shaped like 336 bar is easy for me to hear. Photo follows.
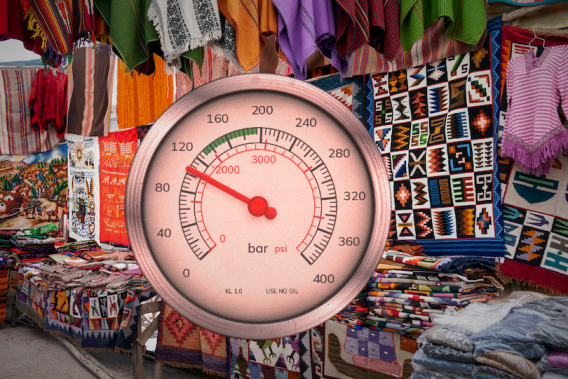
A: 105 bar
